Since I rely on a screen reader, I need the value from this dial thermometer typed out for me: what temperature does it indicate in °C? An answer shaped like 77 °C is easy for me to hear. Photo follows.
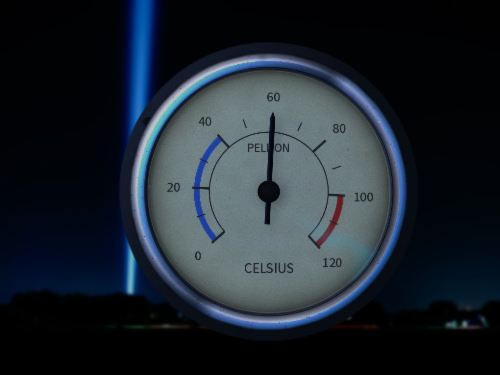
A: 60 °C
